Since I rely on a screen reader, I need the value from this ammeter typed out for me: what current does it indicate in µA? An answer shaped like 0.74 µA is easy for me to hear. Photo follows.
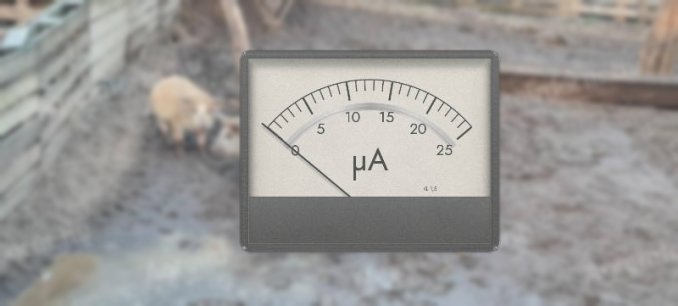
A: 0 µA
